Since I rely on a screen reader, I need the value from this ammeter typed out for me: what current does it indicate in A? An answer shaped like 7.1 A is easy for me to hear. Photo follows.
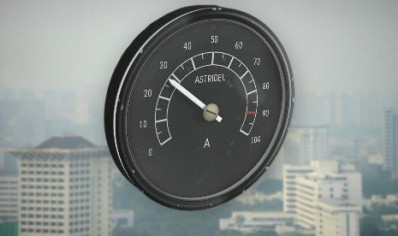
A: 27.5 A
